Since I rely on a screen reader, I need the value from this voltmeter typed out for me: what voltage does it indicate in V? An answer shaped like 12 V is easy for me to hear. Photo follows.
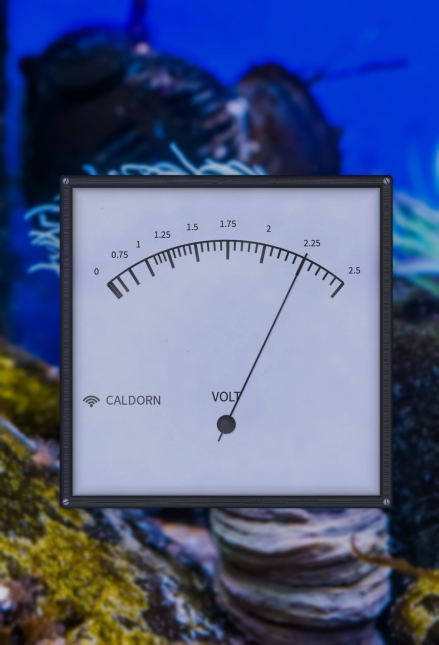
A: 2.25 V
